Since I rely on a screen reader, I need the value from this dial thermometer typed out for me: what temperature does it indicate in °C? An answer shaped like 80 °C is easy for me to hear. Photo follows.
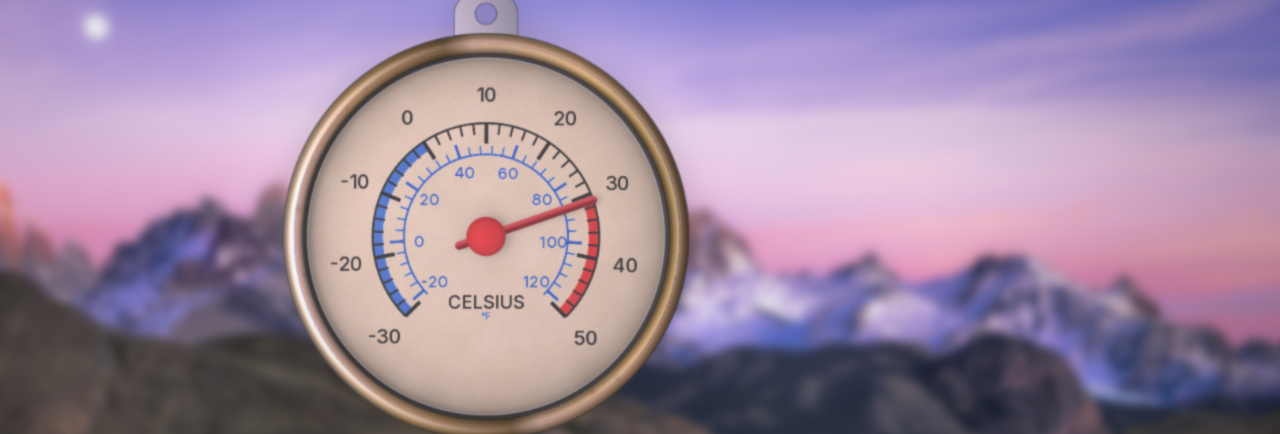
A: 31 °C
